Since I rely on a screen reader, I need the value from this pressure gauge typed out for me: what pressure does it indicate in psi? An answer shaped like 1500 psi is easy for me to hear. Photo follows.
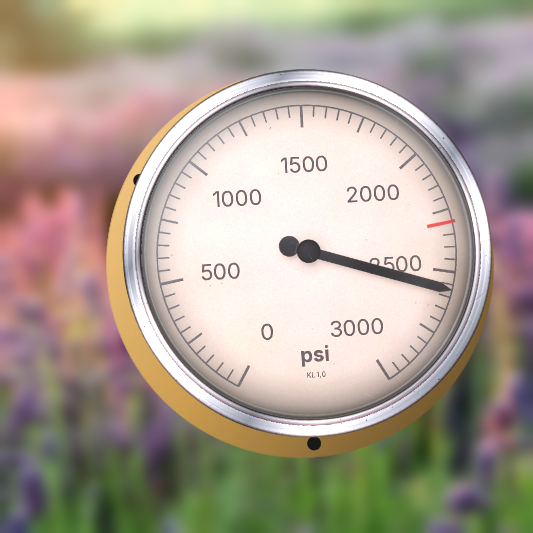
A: 2575 psi
